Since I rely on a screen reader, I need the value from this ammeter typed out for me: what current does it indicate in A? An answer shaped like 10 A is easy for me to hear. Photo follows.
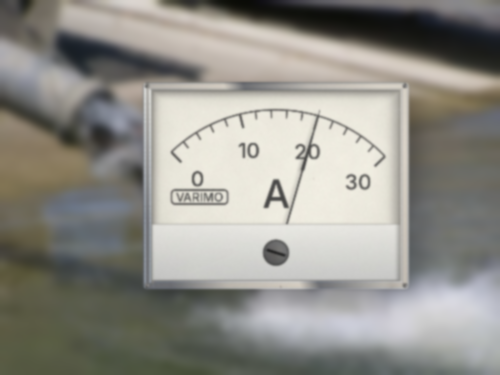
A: 20 A
